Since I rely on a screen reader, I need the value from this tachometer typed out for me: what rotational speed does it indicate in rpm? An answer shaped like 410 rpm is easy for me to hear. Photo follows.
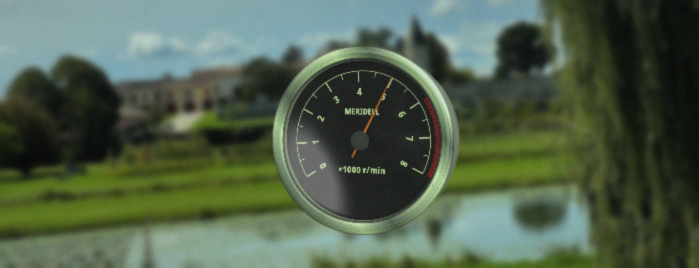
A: 5000 rpm
